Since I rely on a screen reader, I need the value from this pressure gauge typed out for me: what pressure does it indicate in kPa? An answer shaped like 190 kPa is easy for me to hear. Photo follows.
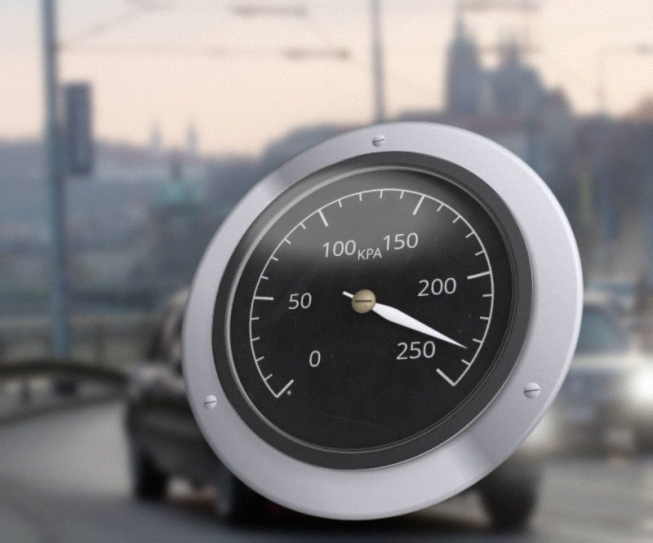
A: 235 kPa
